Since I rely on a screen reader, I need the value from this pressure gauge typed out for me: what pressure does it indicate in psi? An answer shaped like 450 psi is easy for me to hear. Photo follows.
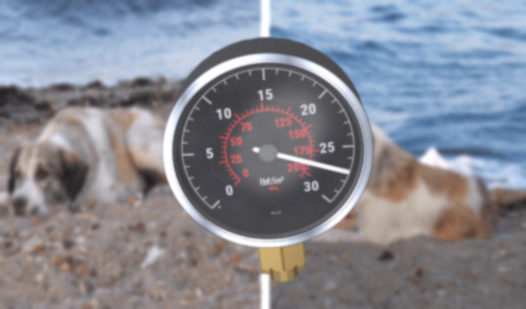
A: 27 psi
